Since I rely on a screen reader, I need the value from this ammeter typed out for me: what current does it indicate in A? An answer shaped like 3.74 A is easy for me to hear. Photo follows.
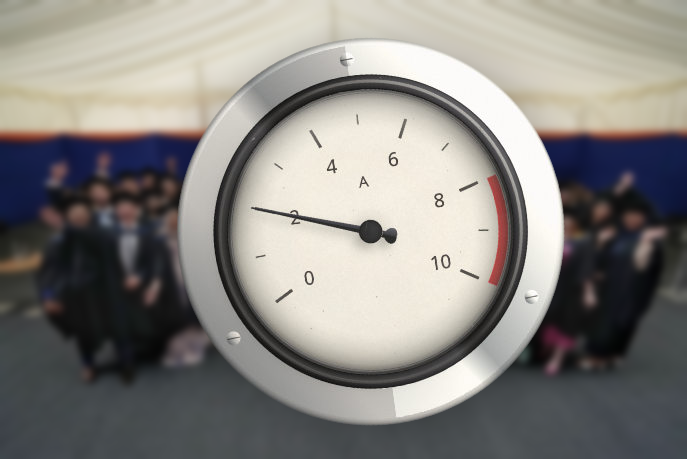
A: 2 A
